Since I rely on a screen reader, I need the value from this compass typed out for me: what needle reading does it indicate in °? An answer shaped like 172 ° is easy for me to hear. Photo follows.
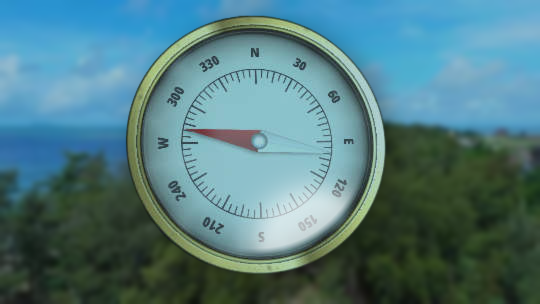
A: 280 °
